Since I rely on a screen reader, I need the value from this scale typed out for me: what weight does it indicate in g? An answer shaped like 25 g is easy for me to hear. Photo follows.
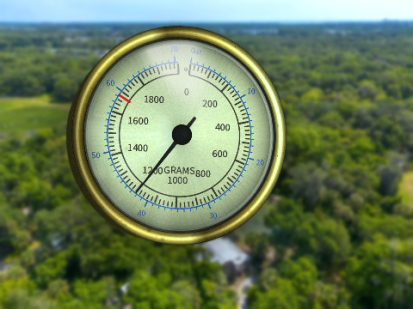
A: 1200 g
